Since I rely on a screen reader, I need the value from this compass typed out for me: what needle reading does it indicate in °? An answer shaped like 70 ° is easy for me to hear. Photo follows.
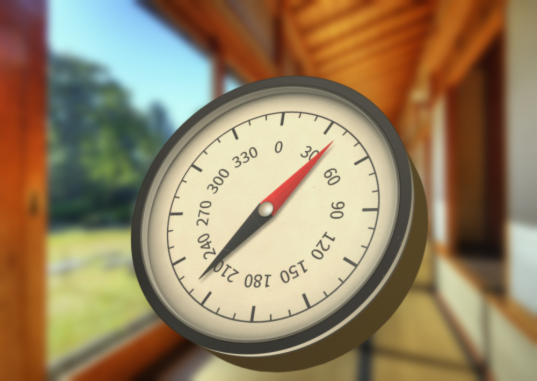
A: 40 °
